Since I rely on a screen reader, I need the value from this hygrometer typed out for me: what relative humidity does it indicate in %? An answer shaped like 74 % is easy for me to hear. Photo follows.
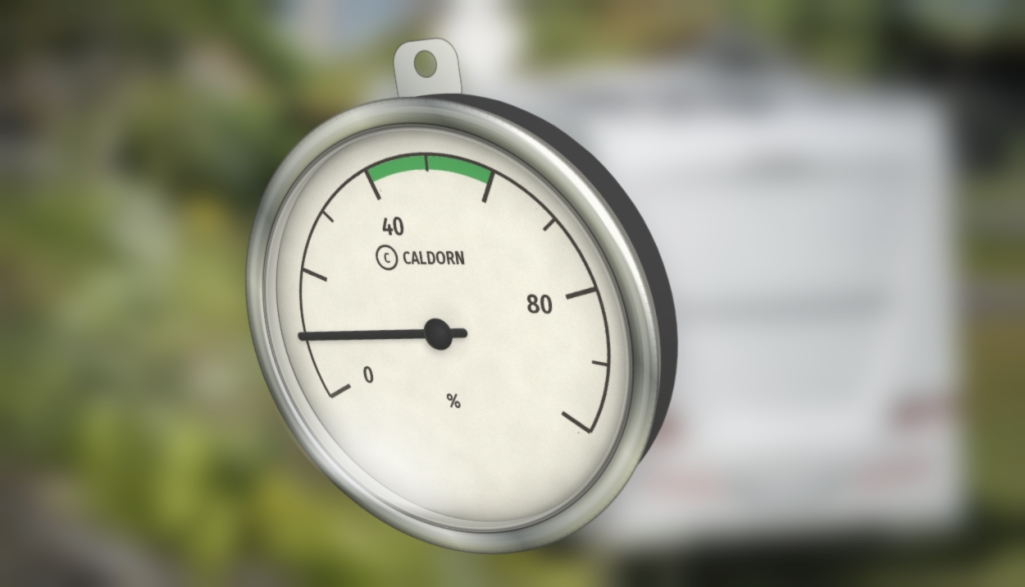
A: 10 %
